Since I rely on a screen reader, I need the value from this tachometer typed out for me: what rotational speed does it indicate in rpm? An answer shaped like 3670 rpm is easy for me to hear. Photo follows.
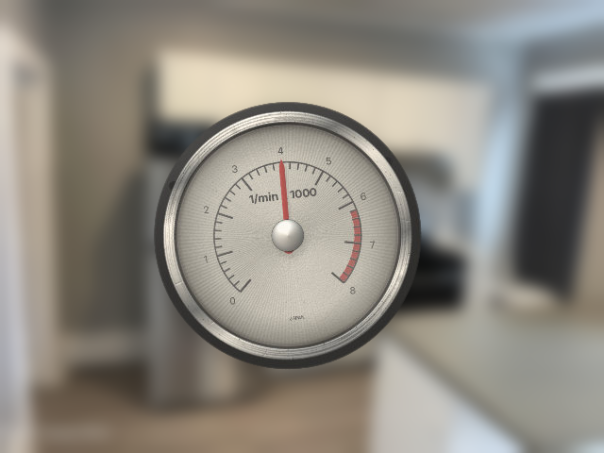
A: 4000 rpm
